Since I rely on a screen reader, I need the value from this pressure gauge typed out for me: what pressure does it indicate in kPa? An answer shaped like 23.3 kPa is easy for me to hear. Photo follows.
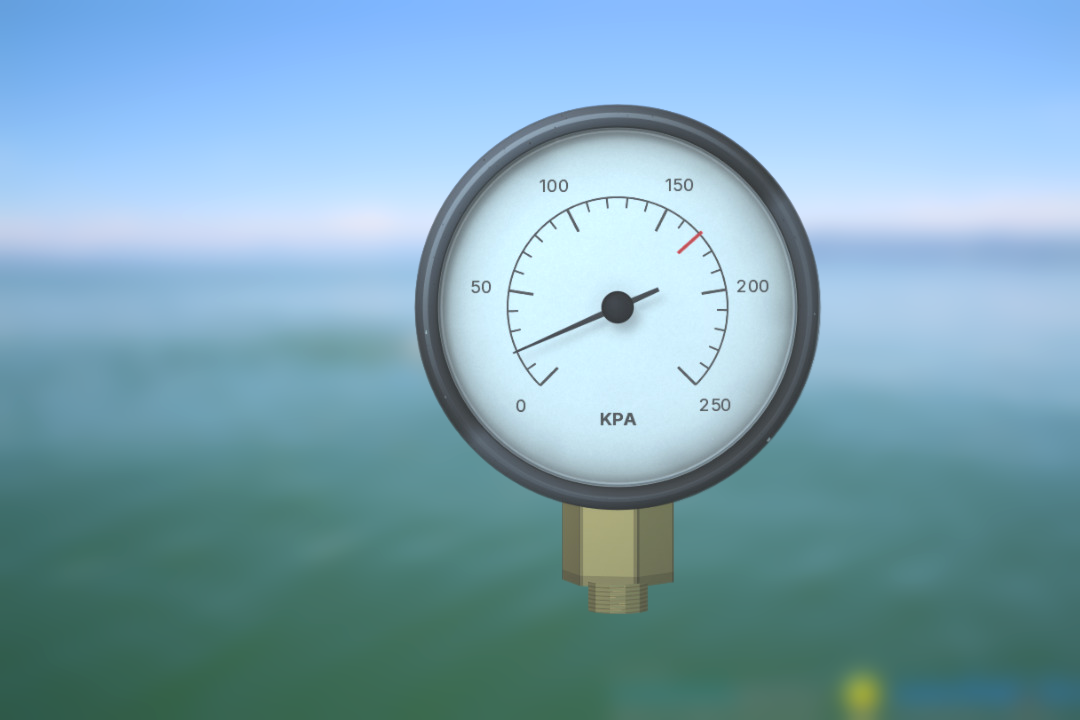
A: 20 kPa
